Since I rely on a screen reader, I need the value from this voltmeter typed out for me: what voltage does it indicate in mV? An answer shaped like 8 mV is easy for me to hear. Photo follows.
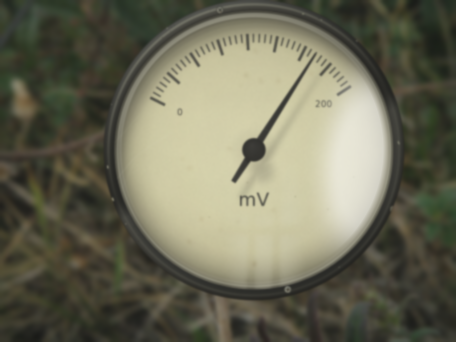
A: 160 mV
